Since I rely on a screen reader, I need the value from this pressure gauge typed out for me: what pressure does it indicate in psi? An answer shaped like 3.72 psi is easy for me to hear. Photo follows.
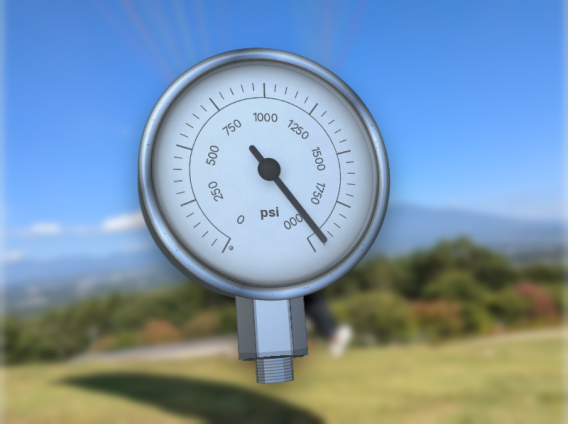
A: 1950 psi
